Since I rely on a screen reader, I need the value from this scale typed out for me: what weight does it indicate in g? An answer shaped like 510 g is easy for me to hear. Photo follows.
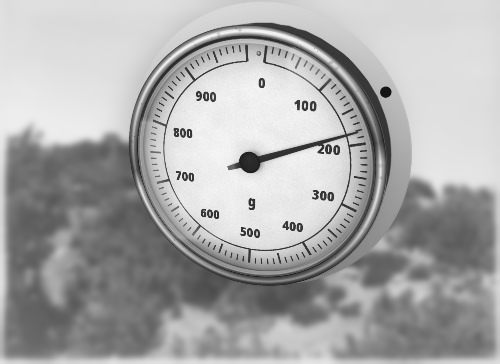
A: 180 g
